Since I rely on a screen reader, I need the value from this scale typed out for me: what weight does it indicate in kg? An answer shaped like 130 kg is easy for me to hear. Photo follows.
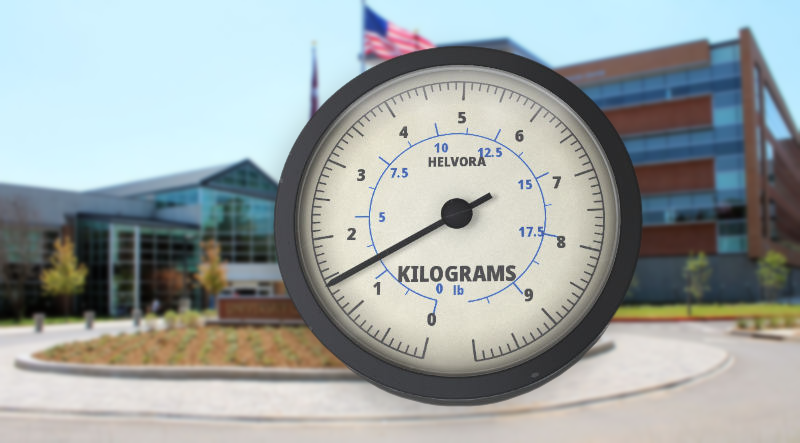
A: 1.4 kg
